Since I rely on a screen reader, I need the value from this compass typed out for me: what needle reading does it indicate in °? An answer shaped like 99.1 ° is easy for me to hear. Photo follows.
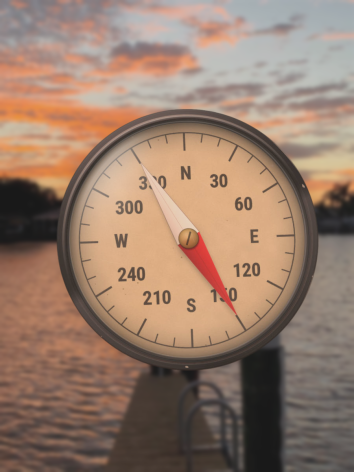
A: 150 °
